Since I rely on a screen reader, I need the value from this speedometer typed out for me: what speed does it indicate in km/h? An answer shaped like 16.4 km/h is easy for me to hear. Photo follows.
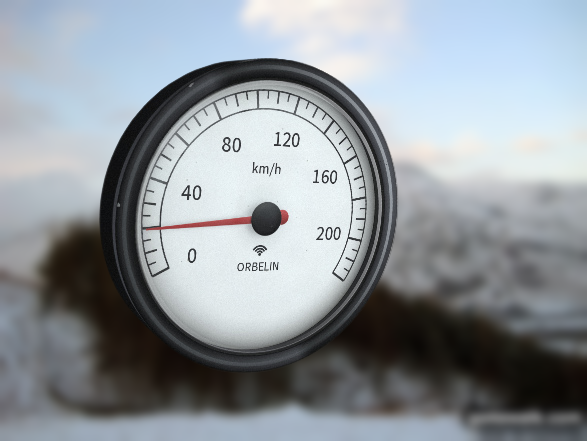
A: 20 km/h
